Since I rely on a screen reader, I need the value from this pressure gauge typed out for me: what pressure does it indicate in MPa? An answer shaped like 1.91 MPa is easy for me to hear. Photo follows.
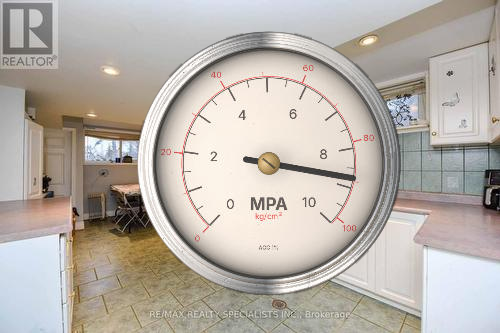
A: 8.75 MPa
